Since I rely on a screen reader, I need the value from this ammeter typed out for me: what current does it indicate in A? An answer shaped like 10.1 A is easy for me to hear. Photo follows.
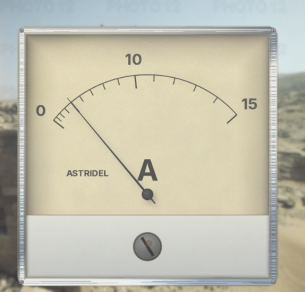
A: 5 A
